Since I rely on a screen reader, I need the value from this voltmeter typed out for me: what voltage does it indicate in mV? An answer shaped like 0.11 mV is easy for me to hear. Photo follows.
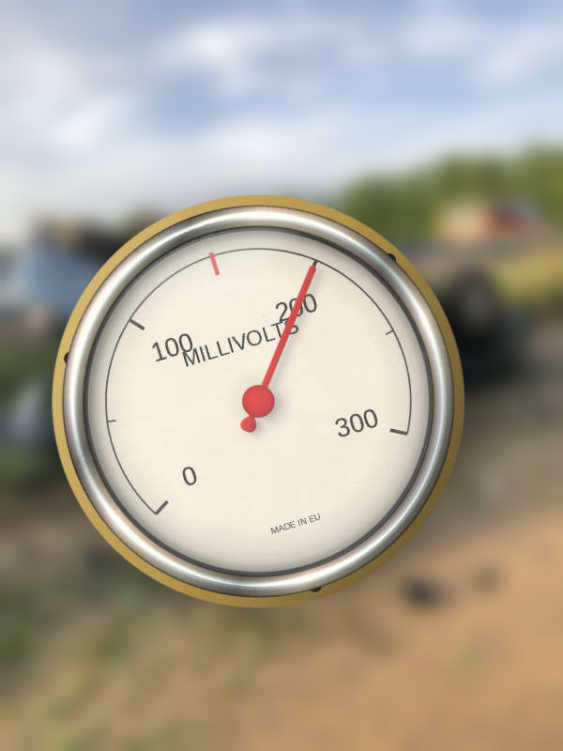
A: 200 mV
